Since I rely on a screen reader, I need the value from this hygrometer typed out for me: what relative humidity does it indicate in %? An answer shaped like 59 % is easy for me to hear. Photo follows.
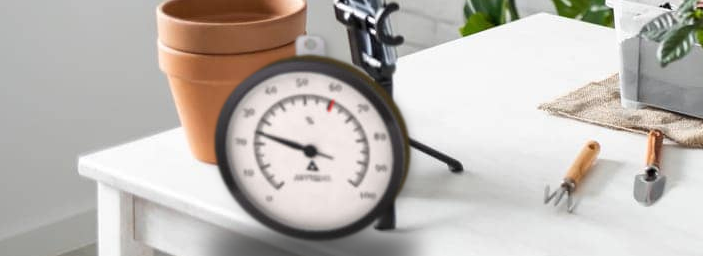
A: 25 %
